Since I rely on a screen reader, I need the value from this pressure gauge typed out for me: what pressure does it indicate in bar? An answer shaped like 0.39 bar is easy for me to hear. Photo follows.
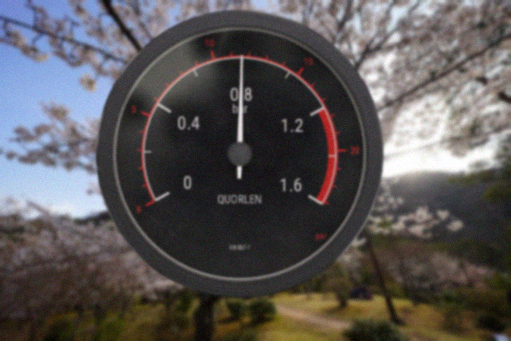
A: 0.8 bar
